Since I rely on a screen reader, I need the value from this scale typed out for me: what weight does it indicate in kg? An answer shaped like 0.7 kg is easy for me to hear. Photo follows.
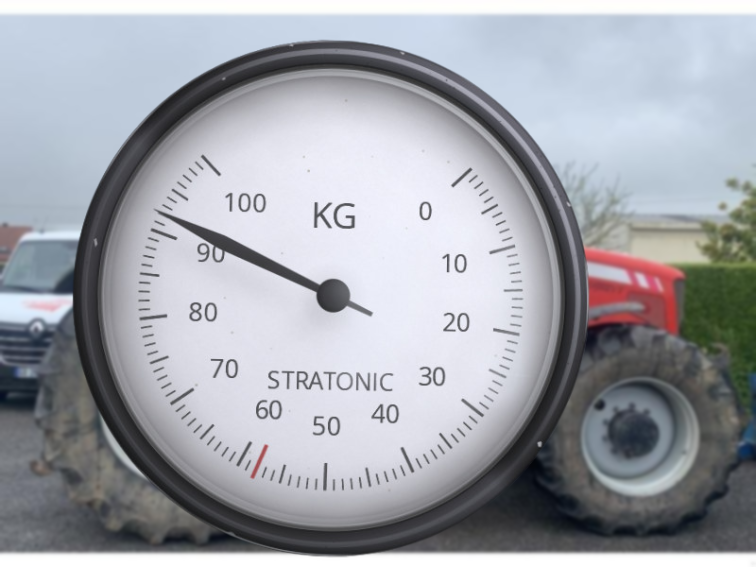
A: 92 kg
